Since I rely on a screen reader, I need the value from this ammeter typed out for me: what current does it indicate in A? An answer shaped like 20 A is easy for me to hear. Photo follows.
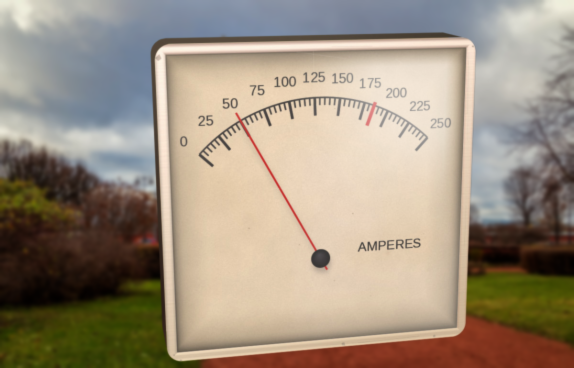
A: 50 A
